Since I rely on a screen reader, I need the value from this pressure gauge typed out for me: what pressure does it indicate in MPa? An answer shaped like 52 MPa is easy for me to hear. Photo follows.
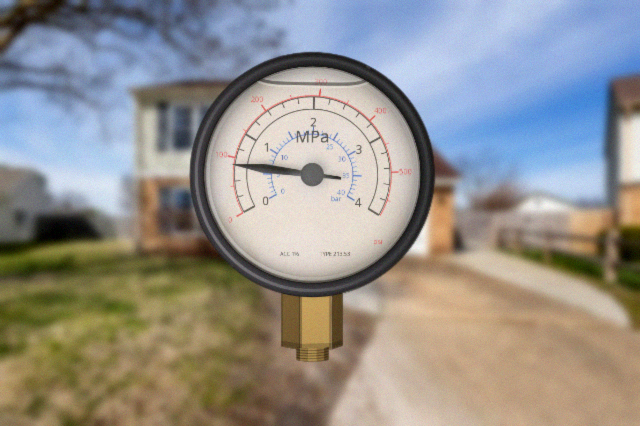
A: 0.6 MPa
